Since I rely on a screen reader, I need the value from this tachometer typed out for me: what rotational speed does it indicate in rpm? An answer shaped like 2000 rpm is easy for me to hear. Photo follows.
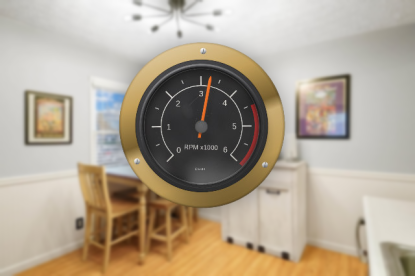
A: 3250 rpm
